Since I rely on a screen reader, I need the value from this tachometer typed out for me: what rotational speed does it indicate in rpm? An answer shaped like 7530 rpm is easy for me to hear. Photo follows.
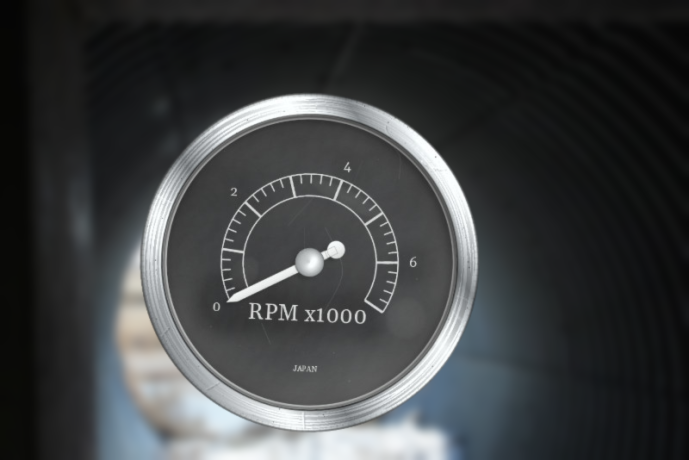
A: 0 rpm
